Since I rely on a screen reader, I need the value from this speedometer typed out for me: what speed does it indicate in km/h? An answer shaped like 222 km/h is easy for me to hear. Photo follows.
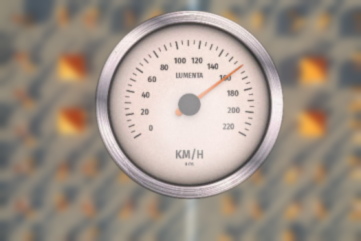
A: 160 km/h
